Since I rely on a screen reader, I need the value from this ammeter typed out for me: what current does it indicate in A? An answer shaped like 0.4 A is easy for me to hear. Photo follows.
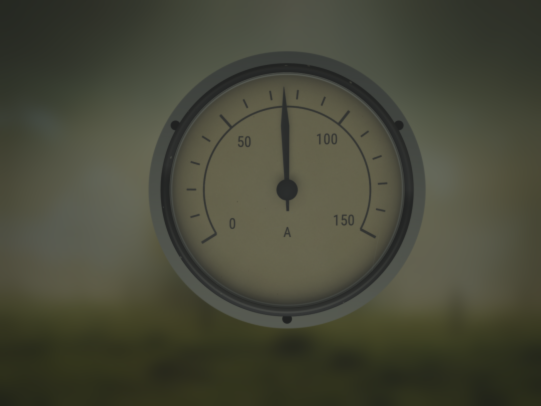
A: 75 A
